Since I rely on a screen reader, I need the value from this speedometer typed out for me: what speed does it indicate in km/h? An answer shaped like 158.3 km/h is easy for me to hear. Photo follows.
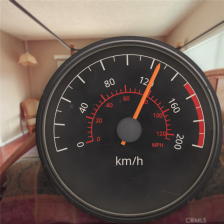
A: 125 km/h
